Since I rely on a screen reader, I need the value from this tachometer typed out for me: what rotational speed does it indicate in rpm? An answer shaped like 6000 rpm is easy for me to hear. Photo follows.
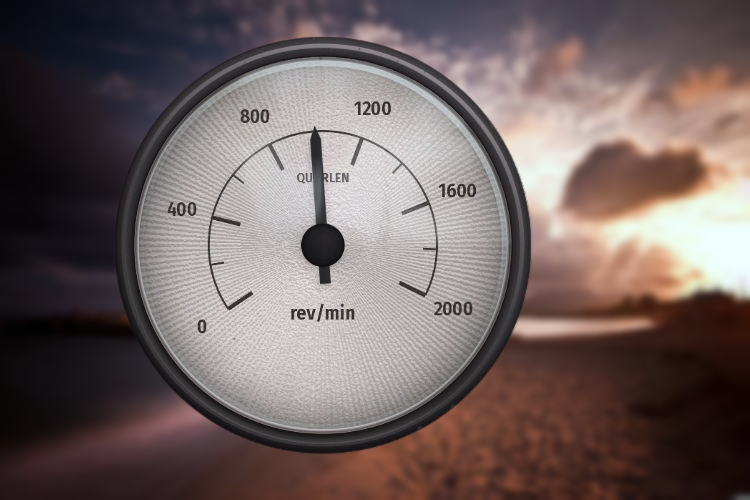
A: 1000 rpm
